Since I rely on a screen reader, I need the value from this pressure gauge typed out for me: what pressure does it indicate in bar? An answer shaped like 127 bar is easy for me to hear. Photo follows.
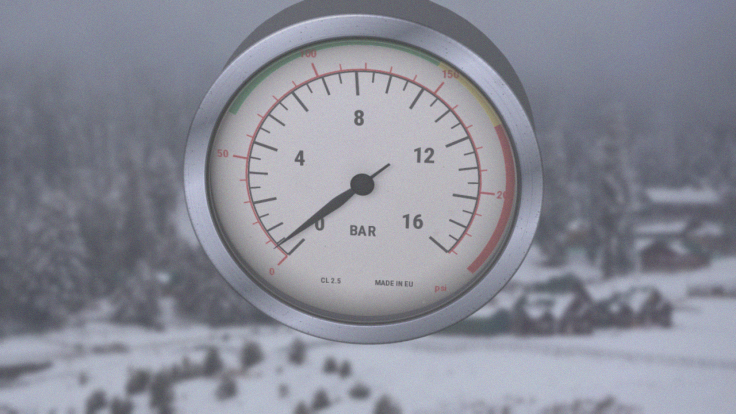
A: 0.5 bar
